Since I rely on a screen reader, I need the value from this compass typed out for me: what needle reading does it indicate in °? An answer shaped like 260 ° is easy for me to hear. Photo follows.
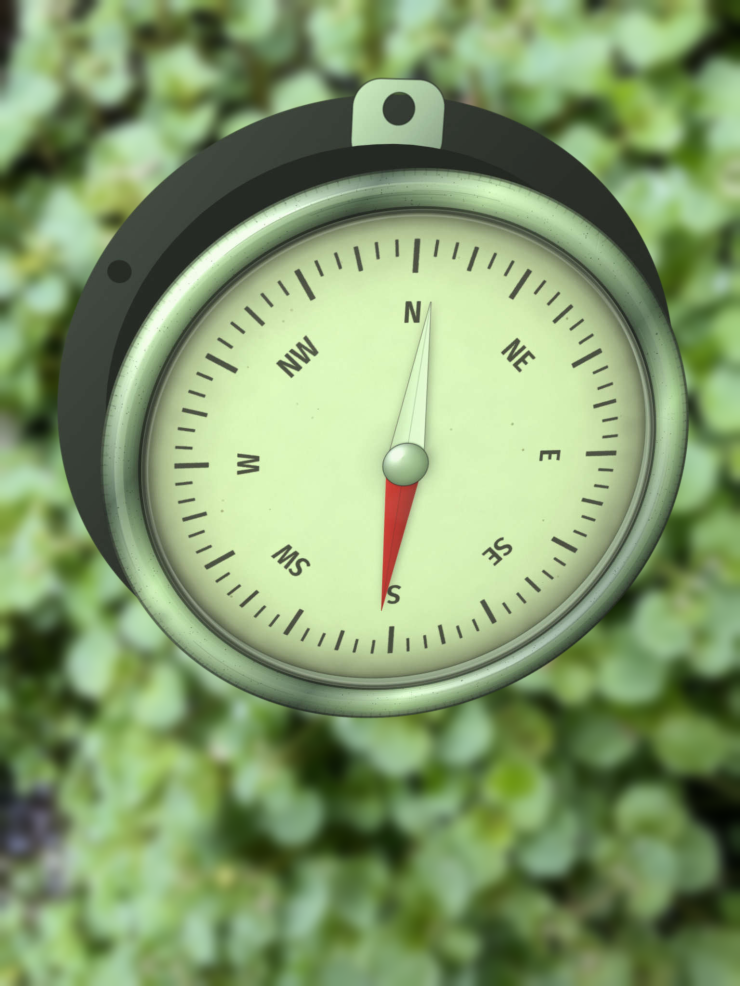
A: 185 °
